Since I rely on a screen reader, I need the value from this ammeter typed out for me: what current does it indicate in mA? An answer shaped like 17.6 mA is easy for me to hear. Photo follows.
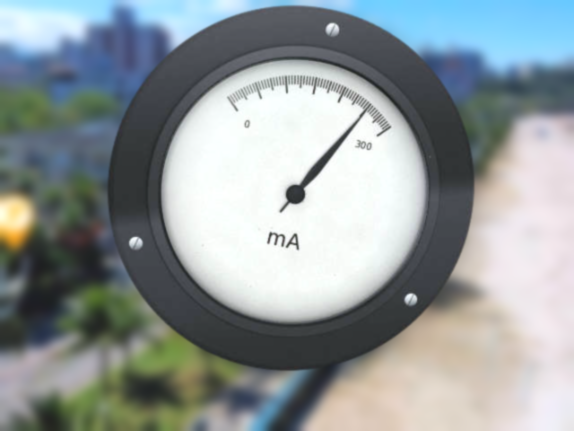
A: 250 mA
